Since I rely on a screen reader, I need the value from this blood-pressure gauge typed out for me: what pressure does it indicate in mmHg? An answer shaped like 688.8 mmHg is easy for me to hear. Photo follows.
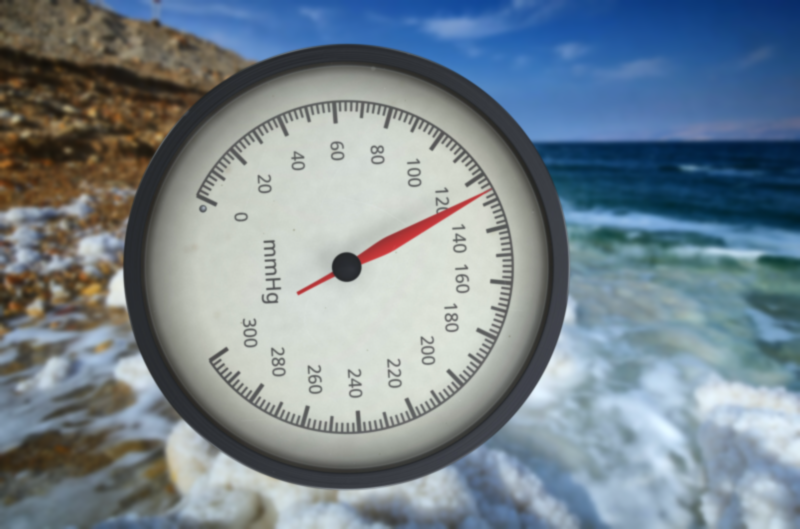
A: 126 mmHg
